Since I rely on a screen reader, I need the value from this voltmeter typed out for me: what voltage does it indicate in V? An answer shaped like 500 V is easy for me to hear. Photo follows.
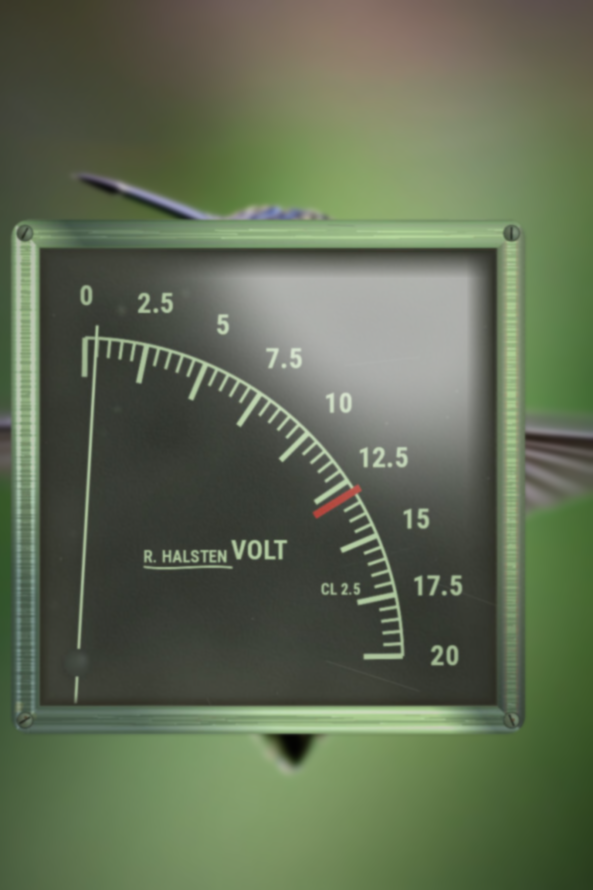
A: 0.5 V
